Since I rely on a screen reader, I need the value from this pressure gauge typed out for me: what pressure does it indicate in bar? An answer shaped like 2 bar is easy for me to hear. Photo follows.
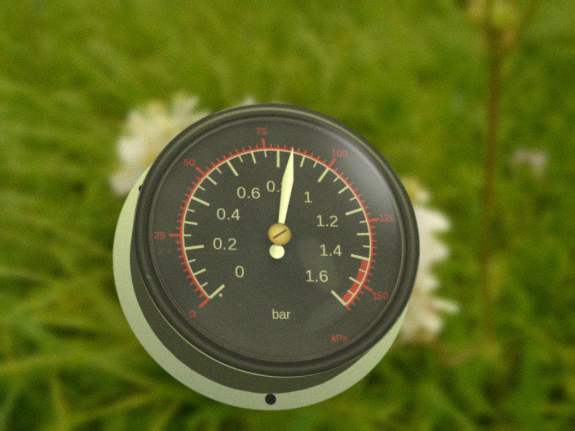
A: 0.85 bar
